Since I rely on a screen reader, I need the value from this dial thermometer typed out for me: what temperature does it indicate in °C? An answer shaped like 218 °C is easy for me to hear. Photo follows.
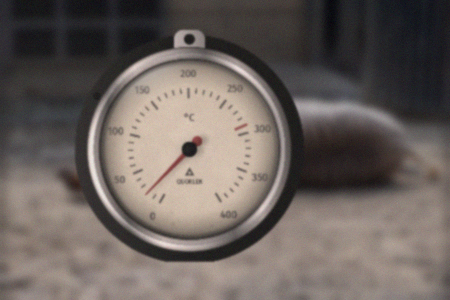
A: 20 °C
